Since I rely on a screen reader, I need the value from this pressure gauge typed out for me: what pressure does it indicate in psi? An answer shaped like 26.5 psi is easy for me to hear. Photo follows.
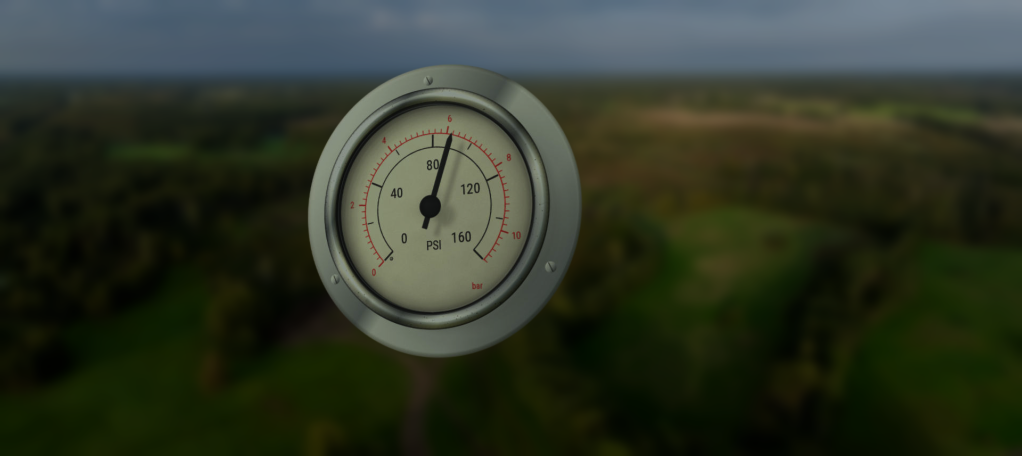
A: 90 psi
